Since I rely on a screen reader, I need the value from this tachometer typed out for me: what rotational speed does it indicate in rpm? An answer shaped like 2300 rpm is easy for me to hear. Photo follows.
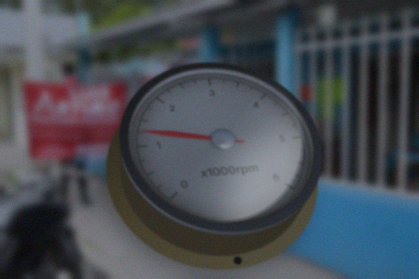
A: 1250 rpm
